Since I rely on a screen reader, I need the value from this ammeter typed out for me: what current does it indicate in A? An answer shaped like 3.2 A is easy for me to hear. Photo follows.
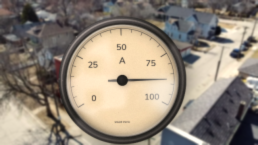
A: 87.5 A
